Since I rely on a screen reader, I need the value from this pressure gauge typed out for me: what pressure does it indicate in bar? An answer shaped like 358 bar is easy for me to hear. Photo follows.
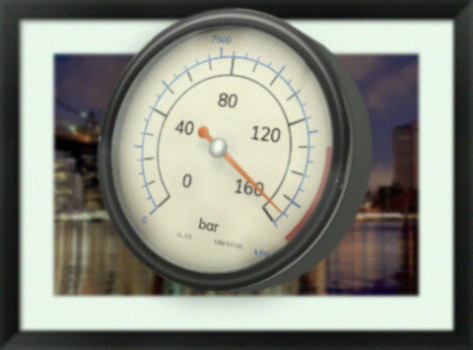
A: 155 bar
